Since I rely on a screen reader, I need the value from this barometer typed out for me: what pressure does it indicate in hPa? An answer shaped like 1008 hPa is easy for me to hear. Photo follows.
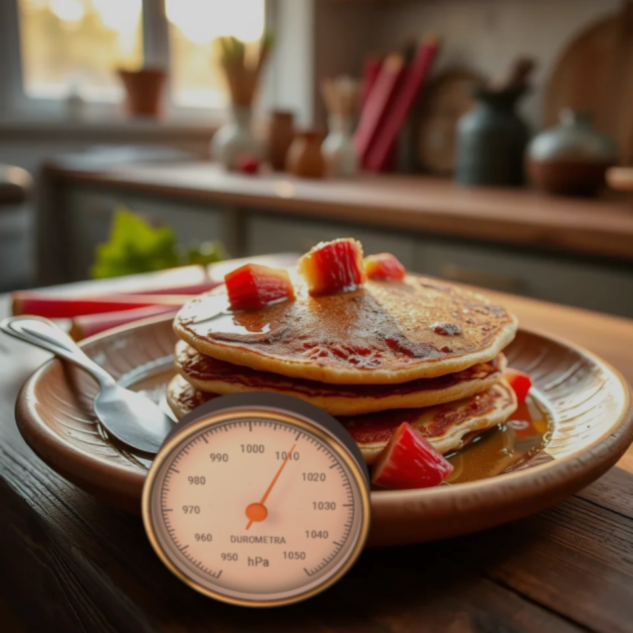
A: 1010 hPa
